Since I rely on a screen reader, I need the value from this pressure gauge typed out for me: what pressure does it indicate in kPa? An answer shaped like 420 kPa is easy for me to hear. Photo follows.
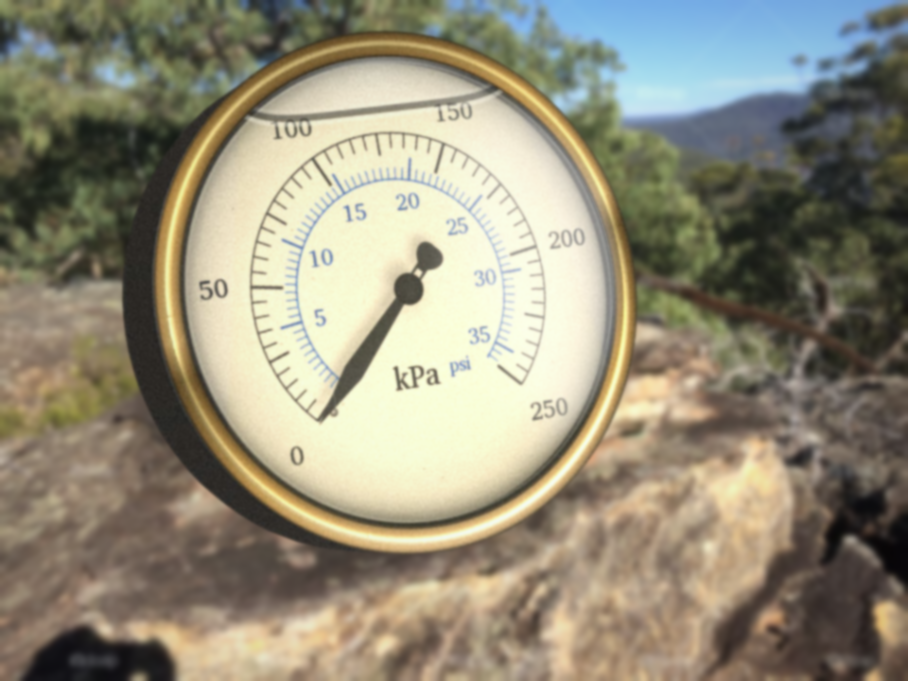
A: 0 kPa
